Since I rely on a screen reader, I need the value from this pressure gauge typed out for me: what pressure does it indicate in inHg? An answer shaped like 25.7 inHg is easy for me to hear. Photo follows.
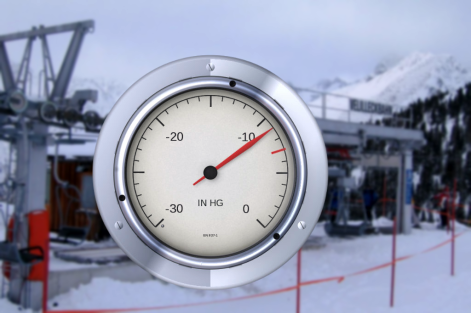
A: -9 inHg
